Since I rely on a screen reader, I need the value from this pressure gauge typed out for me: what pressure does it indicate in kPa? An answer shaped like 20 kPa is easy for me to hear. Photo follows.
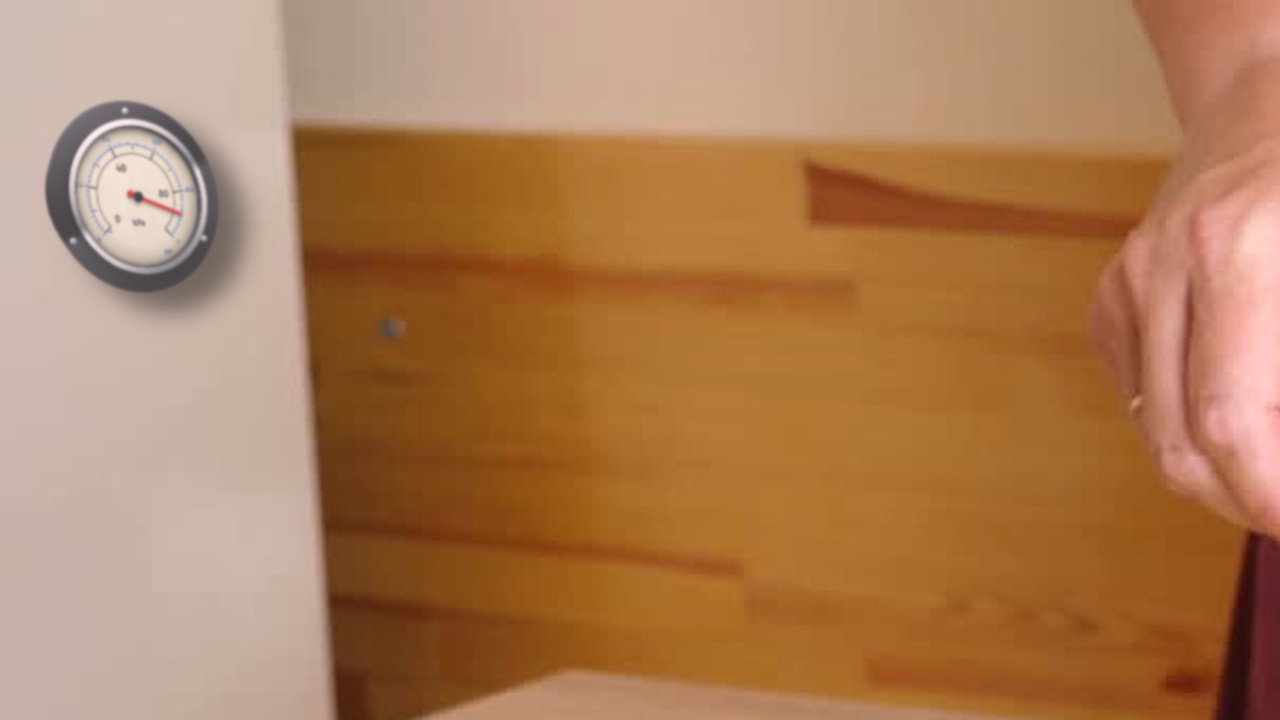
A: 90 kPa
